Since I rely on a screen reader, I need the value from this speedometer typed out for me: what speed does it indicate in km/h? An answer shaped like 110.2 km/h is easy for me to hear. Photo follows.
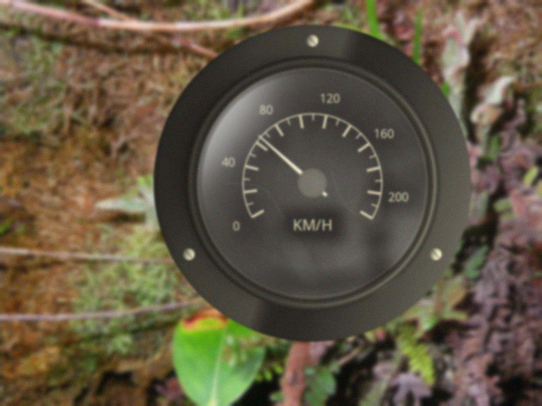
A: 65 km/h
